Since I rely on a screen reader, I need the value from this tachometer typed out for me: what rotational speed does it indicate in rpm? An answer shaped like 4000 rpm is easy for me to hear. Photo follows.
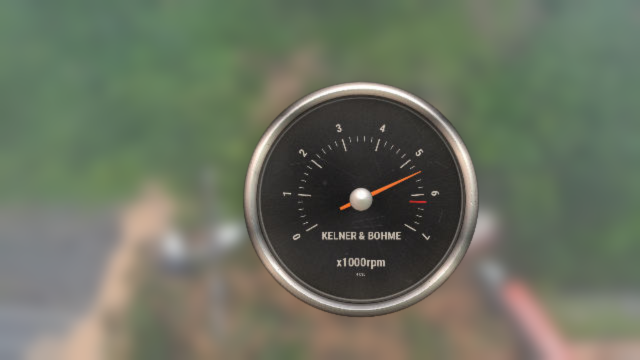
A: 5400 rpm
